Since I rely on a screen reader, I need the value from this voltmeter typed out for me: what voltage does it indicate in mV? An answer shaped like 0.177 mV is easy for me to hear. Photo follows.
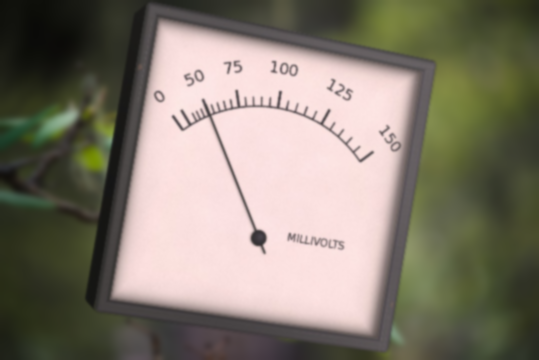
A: 50 mV
